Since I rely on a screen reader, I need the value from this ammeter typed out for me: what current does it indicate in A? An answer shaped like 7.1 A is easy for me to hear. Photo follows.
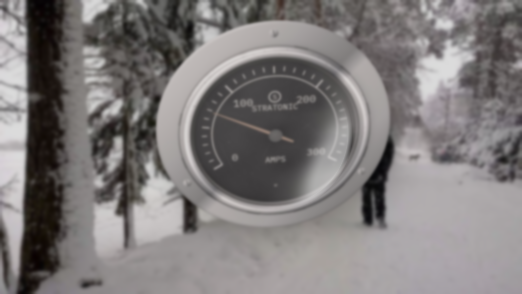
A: 70 A
